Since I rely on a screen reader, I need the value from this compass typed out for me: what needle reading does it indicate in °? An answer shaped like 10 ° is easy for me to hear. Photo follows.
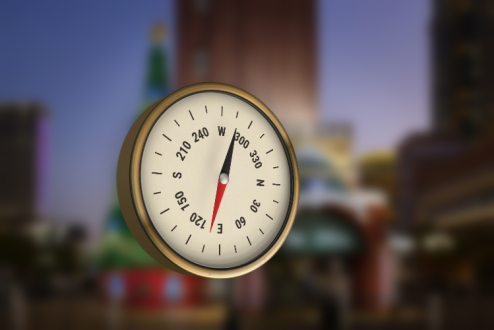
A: 105 °
